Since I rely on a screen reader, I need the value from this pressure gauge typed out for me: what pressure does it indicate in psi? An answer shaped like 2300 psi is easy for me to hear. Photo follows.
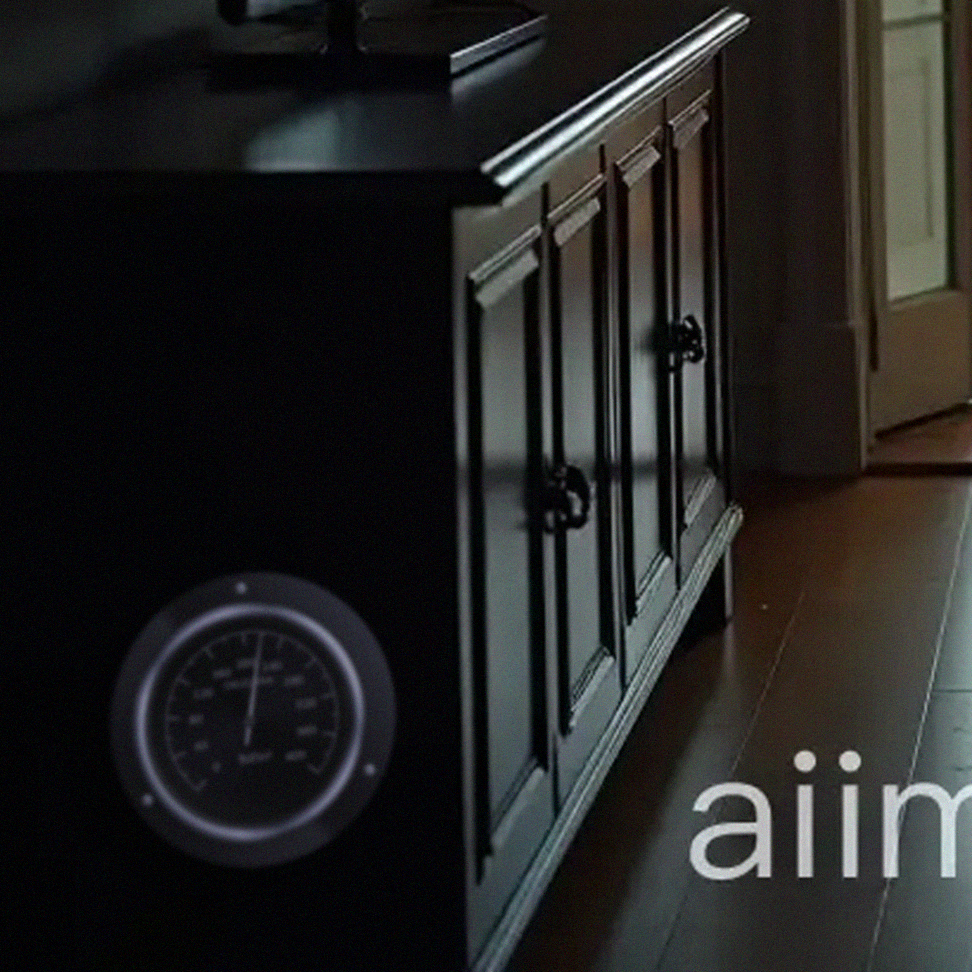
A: 220 psi
